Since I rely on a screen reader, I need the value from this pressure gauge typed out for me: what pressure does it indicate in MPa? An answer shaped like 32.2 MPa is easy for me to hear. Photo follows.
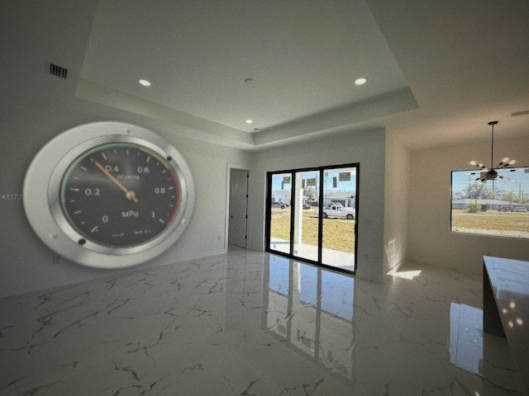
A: 0.35 MPa
